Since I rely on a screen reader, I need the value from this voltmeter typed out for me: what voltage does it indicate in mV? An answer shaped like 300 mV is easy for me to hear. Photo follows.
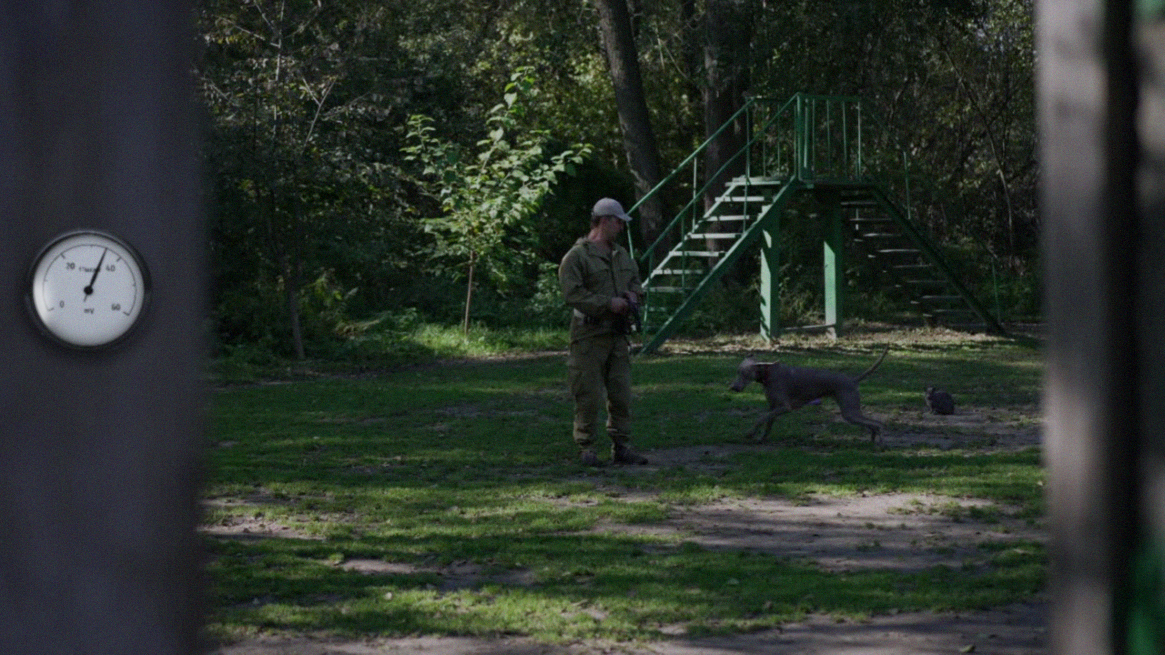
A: 35 mV
